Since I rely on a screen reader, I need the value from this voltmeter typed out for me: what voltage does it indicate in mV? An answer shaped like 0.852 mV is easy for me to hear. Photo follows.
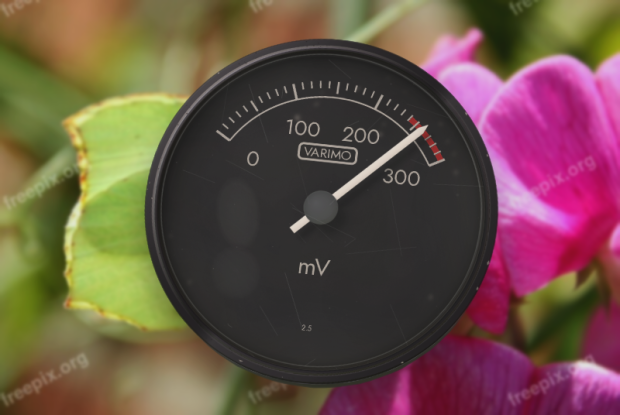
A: 260 mV
